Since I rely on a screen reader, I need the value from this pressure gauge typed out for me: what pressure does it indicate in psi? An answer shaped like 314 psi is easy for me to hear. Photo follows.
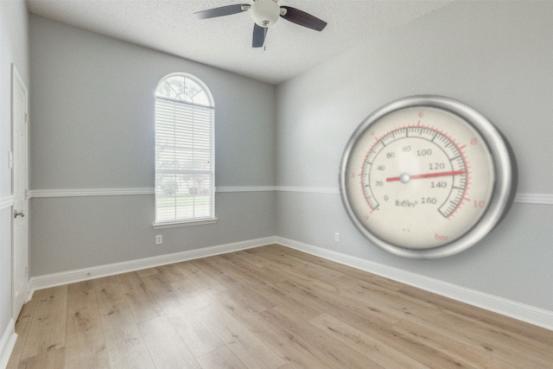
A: 130 psi
